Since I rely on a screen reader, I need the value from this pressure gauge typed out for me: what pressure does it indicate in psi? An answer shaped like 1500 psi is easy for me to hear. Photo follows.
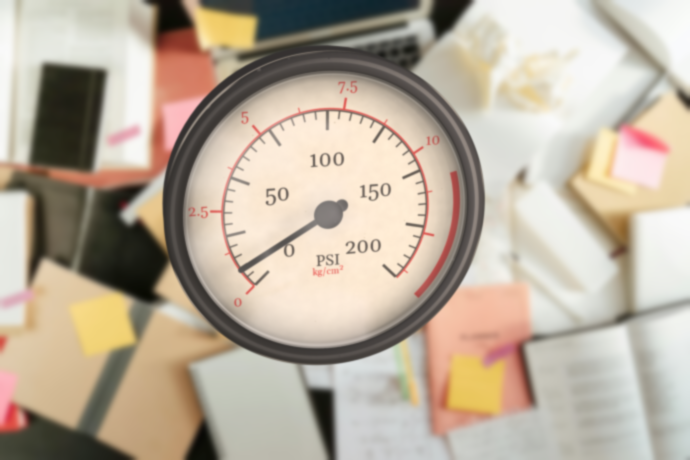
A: 10 psi
